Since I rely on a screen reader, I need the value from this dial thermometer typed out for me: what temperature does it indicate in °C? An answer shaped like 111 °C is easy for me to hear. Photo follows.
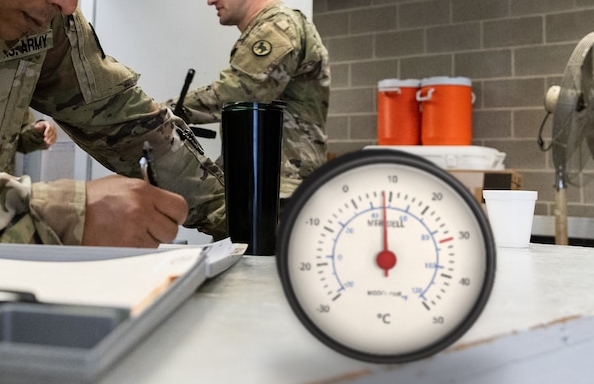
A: 8 °C
